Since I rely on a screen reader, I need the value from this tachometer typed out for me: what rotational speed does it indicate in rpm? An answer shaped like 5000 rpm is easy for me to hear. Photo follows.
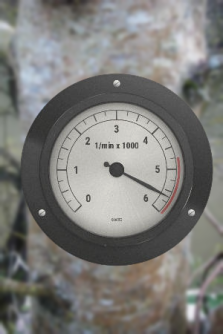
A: 5625 rpm
